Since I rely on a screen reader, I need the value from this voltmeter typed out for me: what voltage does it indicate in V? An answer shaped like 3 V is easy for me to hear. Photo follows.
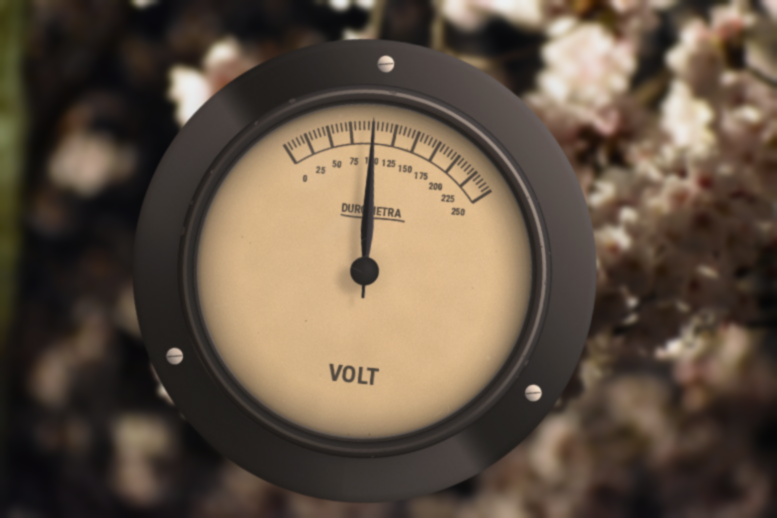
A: 100 V
